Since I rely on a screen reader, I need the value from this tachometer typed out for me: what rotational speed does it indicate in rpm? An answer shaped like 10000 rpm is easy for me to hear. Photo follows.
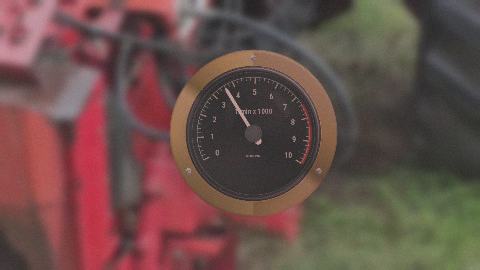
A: 3600 rpm
